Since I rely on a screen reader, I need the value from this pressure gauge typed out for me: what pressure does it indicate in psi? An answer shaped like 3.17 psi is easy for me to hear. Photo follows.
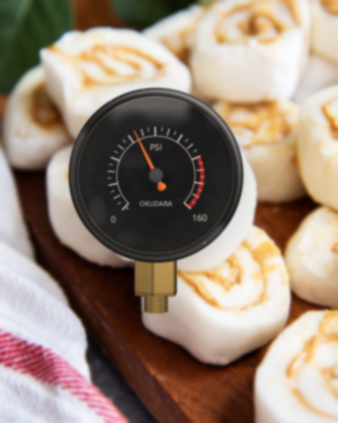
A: 65 psi
